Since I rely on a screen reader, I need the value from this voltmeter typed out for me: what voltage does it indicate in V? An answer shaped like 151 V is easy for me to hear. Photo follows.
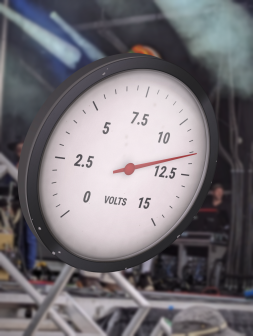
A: 11.5 V
